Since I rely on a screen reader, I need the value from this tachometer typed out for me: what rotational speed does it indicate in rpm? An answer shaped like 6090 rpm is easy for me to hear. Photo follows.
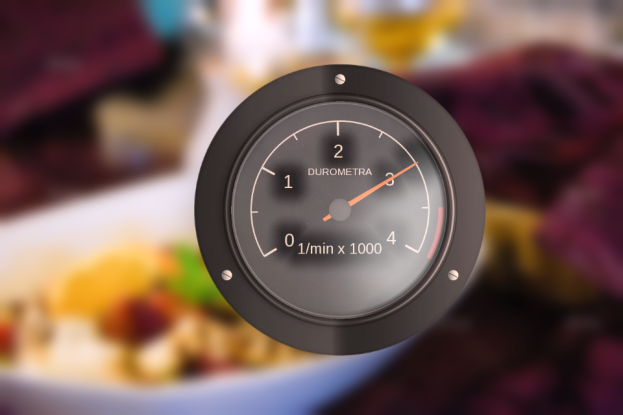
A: 3000 rpm
